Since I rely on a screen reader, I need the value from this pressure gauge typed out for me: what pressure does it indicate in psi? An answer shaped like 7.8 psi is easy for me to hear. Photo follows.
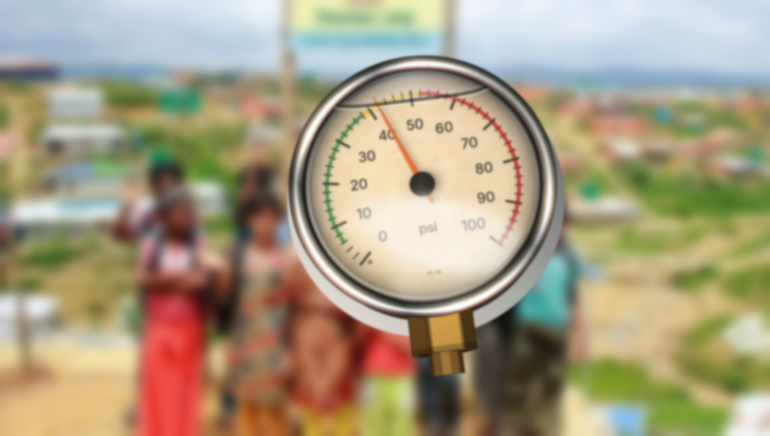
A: 42 psi
